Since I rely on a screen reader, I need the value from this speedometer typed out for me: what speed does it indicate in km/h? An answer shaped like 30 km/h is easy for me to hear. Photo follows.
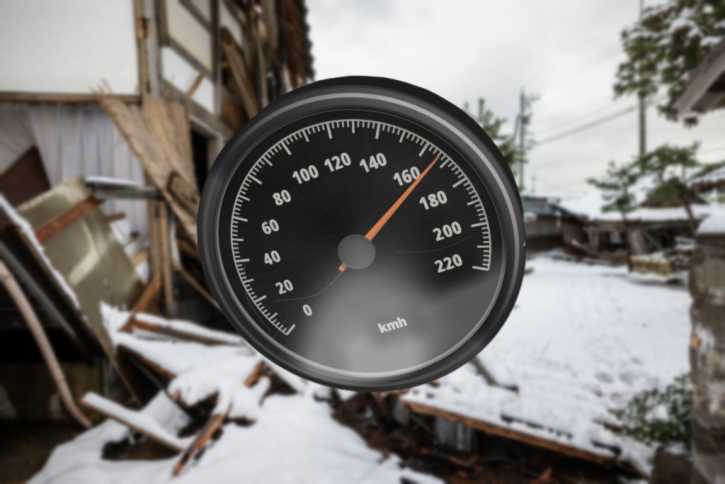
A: 166 km/h
